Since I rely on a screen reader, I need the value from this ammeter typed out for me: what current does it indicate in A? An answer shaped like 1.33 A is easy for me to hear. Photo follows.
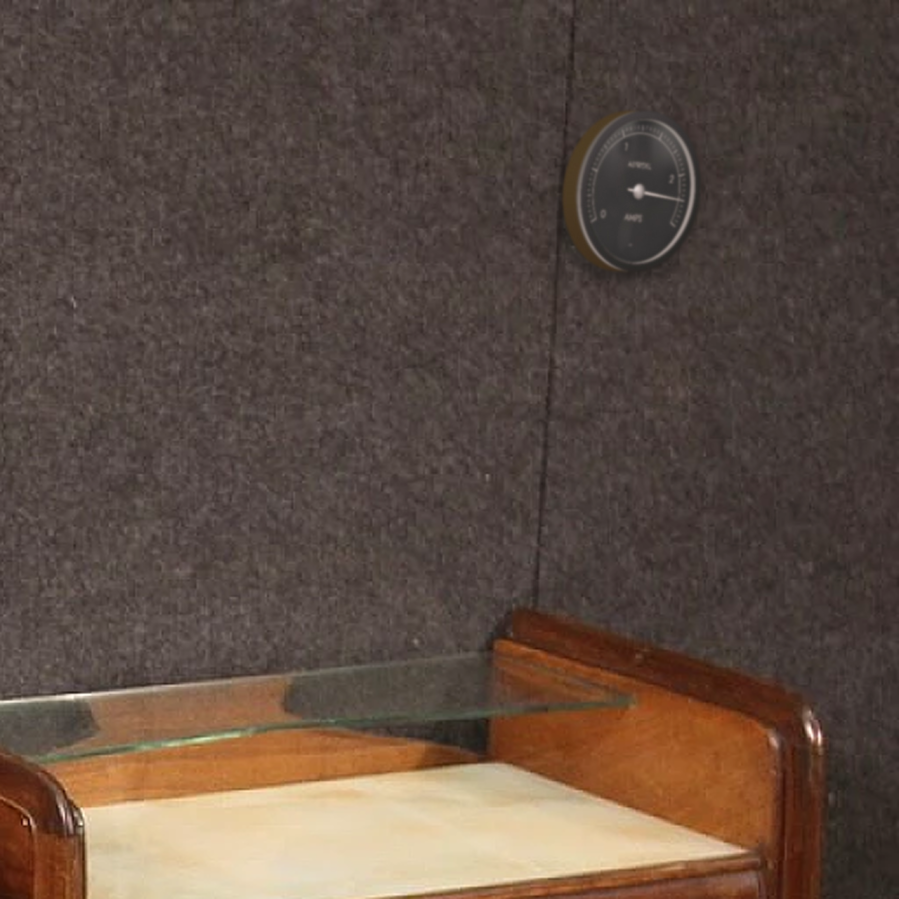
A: 2.25 A
